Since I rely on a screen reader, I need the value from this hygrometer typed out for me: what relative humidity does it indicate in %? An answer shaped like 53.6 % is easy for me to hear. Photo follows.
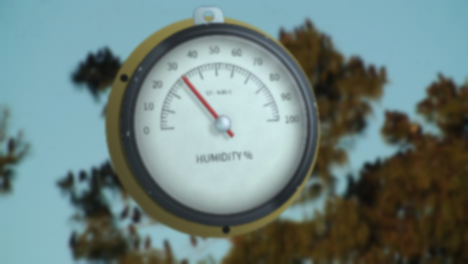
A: 30 %
